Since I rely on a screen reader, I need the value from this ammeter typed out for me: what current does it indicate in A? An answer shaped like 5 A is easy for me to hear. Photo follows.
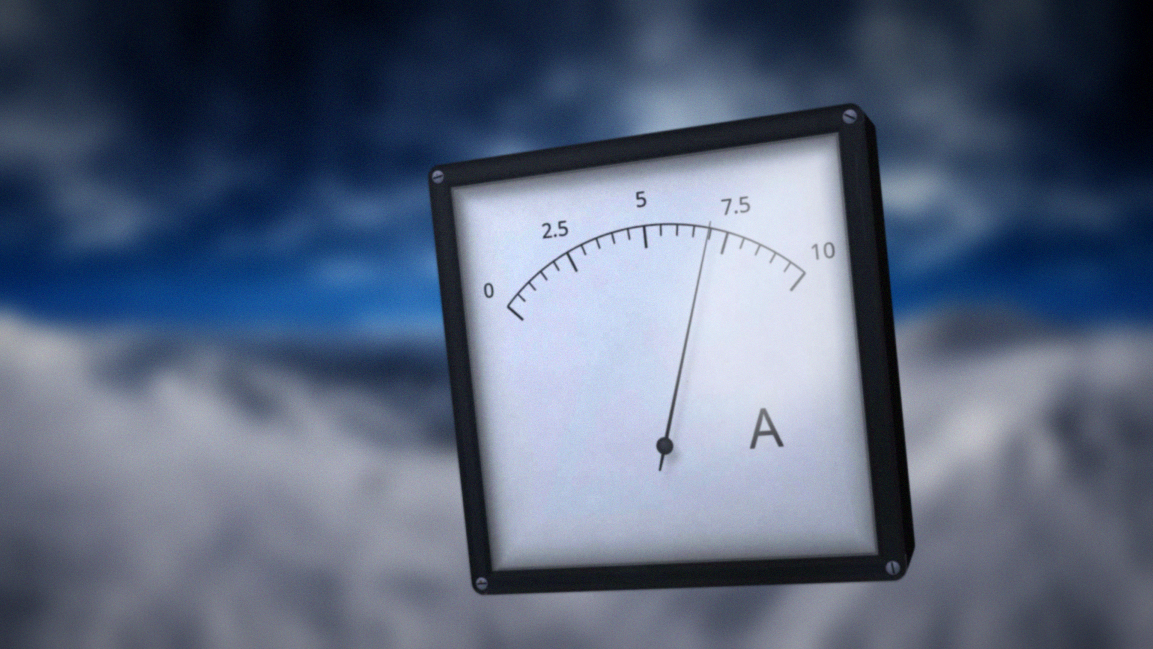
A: 7 A
